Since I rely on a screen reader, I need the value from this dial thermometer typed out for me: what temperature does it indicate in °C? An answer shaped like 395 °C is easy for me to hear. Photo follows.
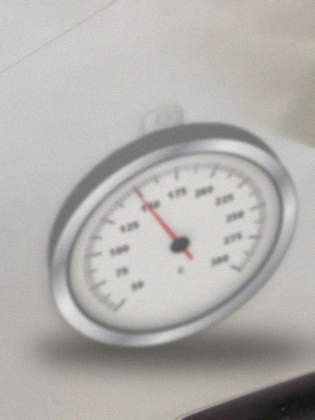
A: 150 °C
